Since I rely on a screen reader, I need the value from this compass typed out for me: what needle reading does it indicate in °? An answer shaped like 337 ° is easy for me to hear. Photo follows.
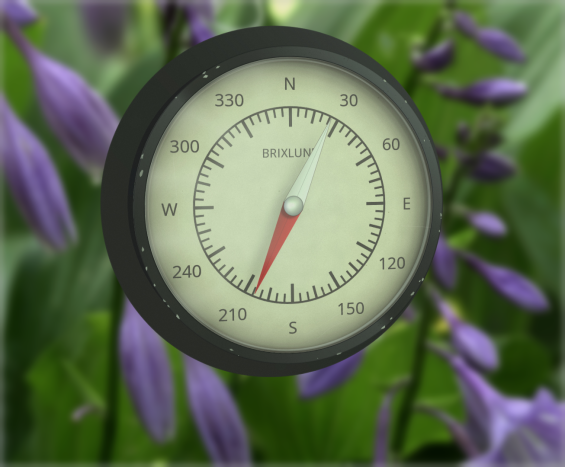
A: 205 °
